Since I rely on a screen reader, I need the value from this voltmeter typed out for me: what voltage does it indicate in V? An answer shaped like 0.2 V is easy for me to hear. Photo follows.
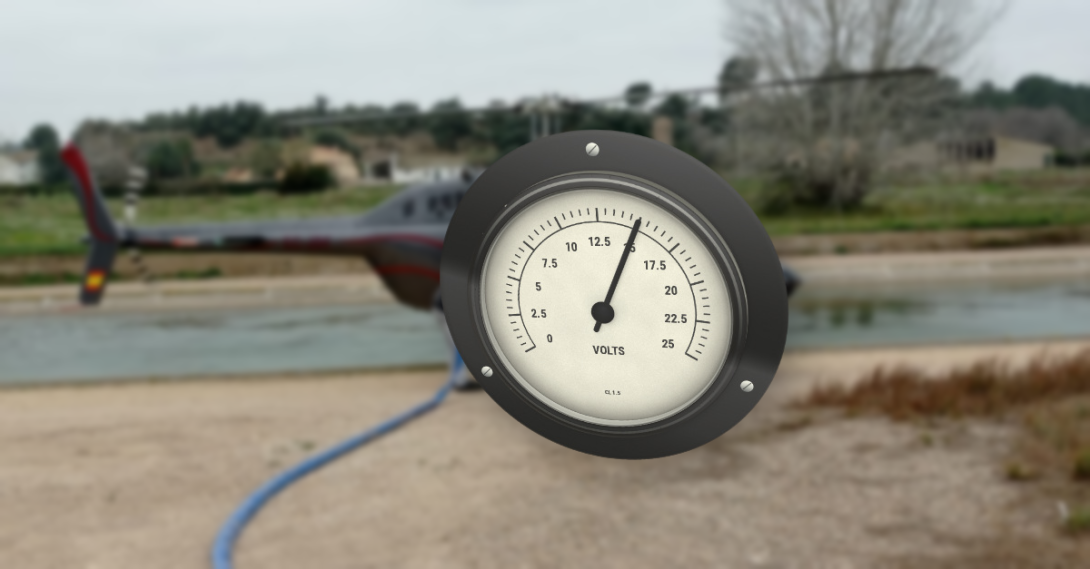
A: 15 V
